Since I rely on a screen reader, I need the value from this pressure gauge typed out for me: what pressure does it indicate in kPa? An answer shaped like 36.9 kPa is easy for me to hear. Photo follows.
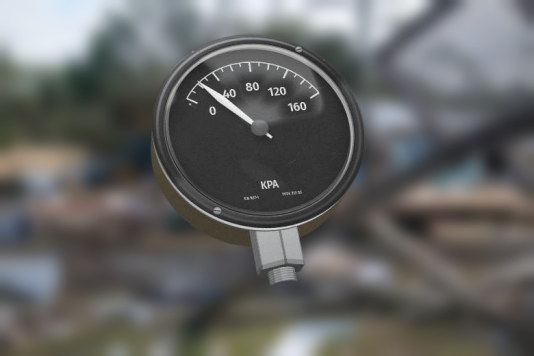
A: 20 kPa
